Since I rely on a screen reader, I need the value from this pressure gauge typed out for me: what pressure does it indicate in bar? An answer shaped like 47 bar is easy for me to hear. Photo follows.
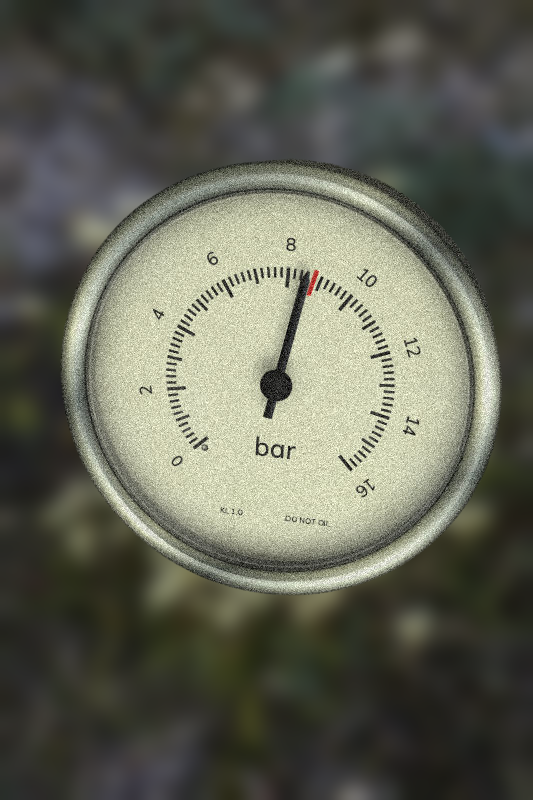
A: 8.6 bar
